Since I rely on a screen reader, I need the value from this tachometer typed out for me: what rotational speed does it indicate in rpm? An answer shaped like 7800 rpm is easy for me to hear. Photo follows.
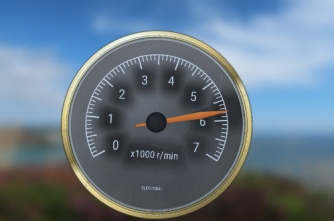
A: 5800 rpm
